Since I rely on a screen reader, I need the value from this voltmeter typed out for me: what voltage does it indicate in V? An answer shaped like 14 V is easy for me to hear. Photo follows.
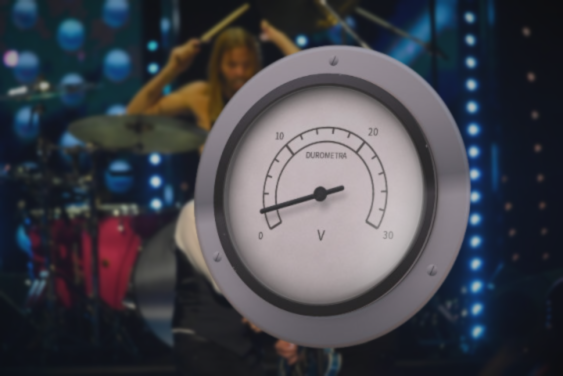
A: 2 V
